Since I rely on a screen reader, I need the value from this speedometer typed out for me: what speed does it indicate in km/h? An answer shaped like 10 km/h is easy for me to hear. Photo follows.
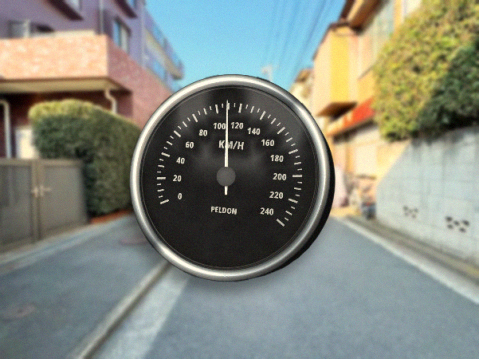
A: 110 km/h
